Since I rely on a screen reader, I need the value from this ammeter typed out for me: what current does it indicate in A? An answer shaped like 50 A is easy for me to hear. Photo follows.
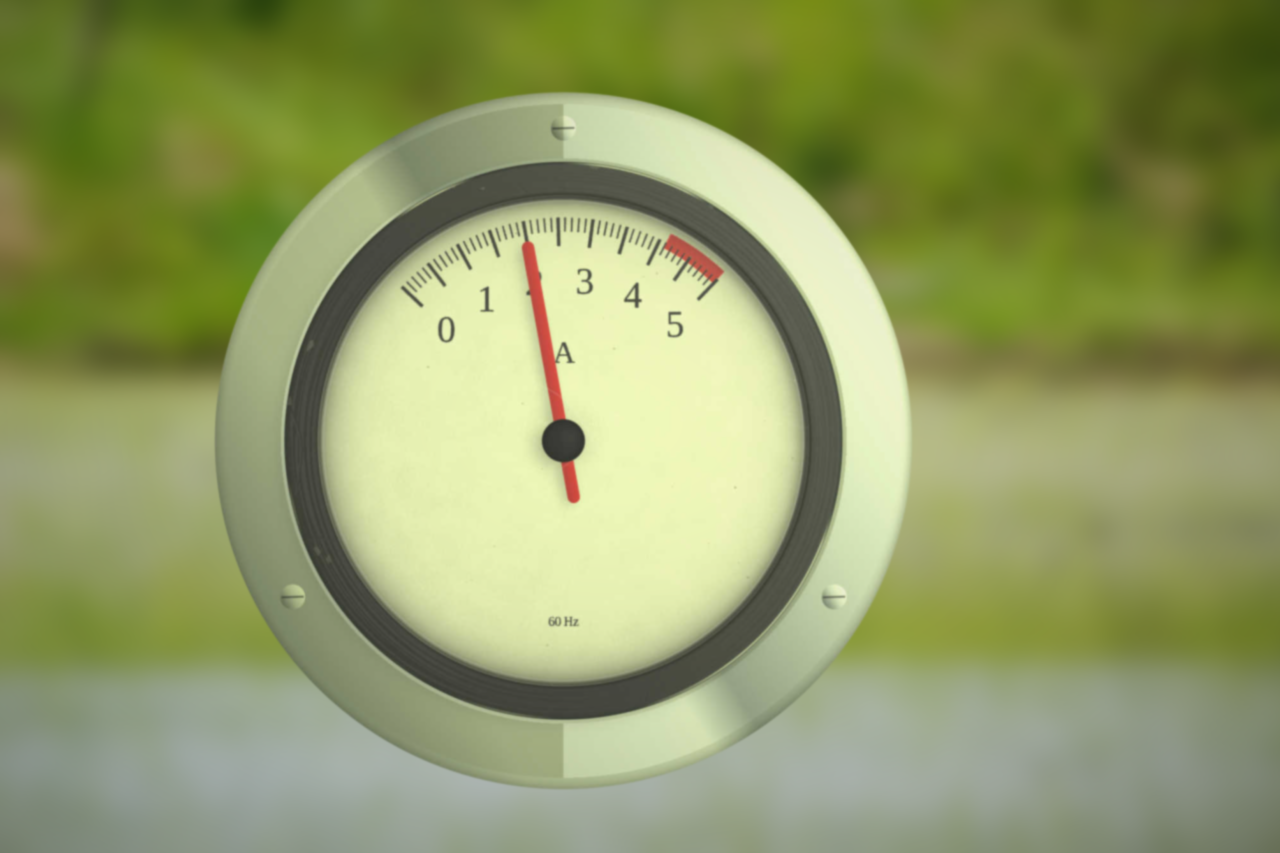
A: 2 A
